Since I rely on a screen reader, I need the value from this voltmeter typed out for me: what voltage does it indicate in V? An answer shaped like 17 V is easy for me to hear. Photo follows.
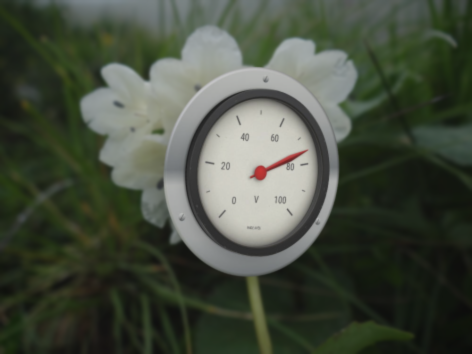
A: 75 V
